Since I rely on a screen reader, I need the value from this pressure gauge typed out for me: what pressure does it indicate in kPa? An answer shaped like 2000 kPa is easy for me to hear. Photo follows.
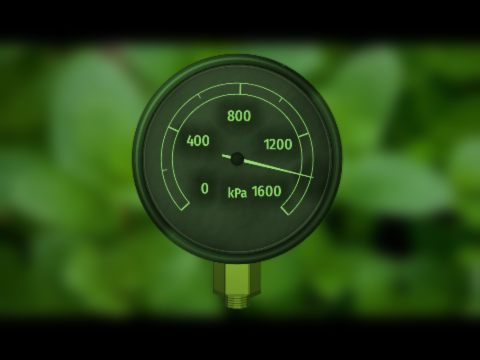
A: 1400 kPa
